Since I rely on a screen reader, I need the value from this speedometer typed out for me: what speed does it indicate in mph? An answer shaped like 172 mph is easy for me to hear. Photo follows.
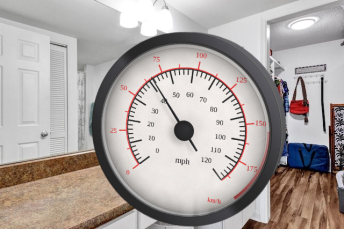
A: 42 mph
